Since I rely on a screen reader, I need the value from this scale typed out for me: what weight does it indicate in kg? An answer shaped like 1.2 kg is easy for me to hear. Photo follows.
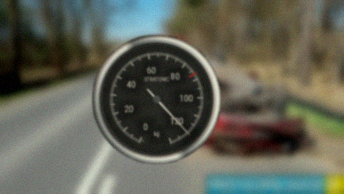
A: 120 kg
